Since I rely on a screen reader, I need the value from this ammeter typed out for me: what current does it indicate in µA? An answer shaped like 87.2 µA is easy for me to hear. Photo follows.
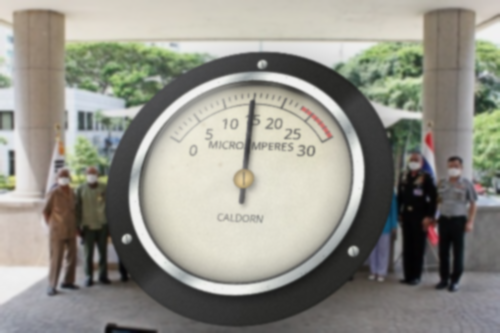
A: 15 µA
